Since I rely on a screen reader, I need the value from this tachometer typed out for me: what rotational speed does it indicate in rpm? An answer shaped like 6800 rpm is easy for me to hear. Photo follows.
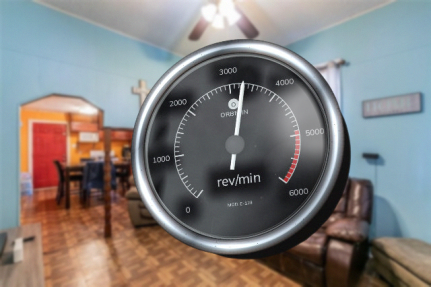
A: 3300 rpm
